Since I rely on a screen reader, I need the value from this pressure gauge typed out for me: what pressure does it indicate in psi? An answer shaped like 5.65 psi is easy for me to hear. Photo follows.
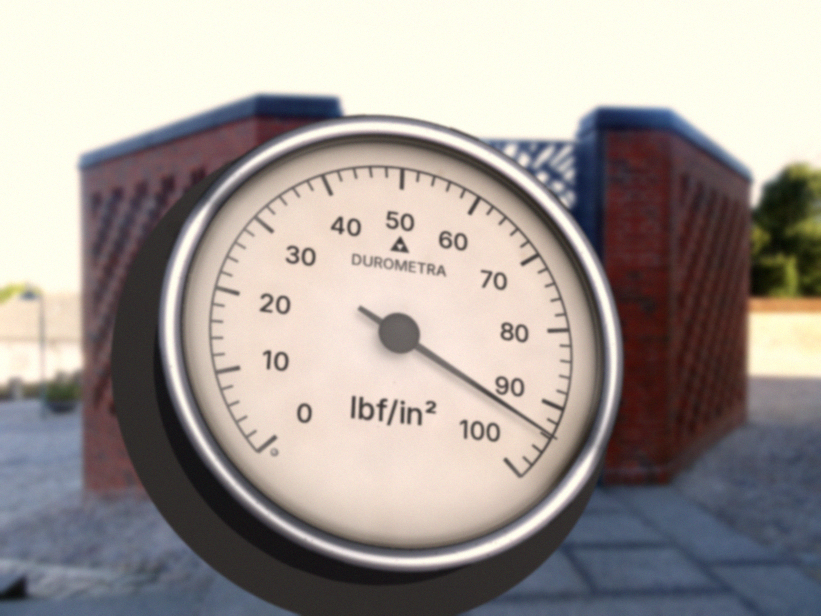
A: 94 psi
